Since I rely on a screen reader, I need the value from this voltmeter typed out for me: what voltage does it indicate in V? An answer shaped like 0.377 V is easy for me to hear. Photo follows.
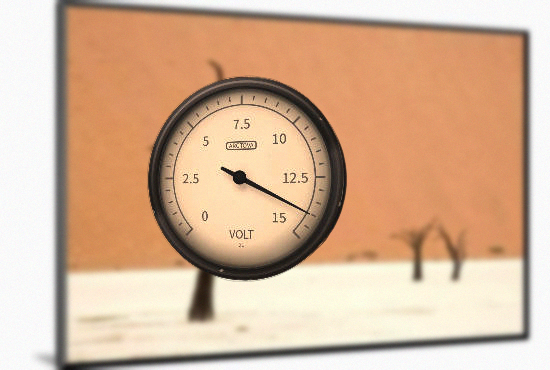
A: 14 V
